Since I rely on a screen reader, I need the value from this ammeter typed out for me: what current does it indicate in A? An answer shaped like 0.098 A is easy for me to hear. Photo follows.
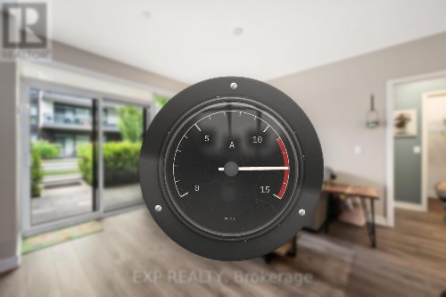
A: 13 A
